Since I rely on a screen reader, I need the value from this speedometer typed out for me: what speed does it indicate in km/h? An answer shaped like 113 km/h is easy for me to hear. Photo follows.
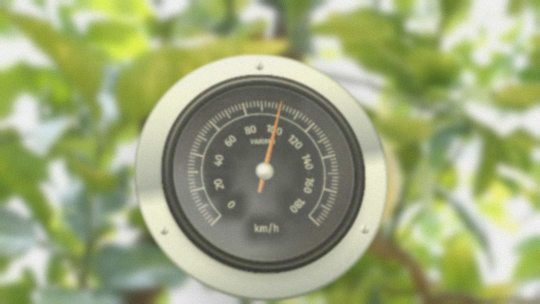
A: 100 km/h
